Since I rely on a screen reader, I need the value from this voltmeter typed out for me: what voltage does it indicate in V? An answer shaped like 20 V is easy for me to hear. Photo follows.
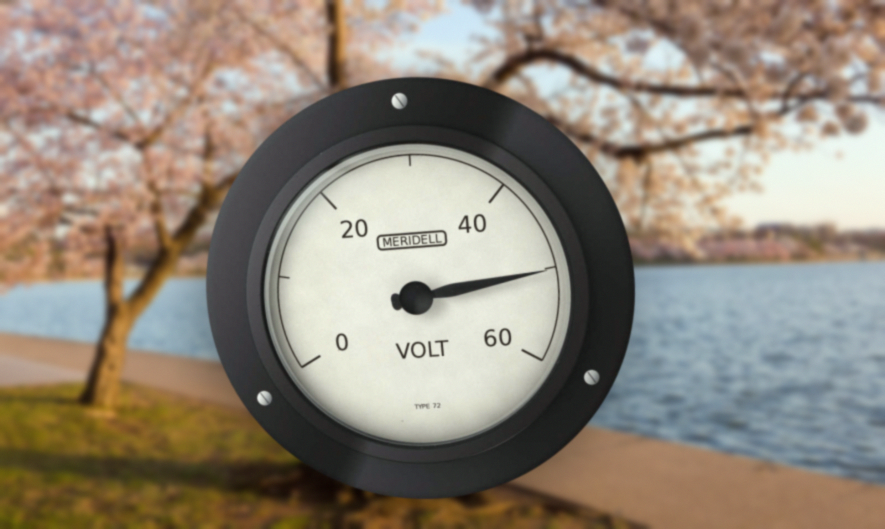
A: 50 V
